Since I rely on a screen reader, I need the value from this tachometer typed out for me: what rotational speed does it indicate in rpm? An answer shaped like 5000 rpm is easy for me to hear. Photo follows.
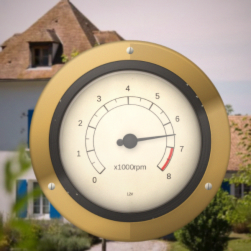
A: 6500 rpm
